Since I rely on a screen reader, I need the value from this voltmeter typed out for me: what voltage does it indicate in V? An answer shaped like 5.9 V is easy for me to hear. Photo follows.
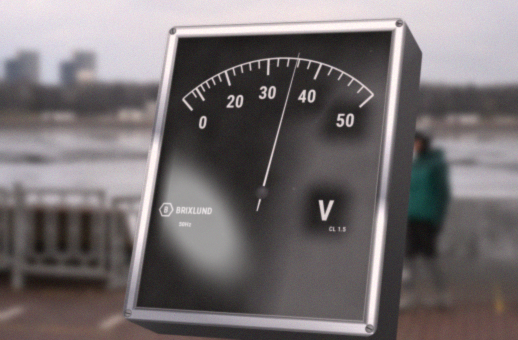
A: 36 V
